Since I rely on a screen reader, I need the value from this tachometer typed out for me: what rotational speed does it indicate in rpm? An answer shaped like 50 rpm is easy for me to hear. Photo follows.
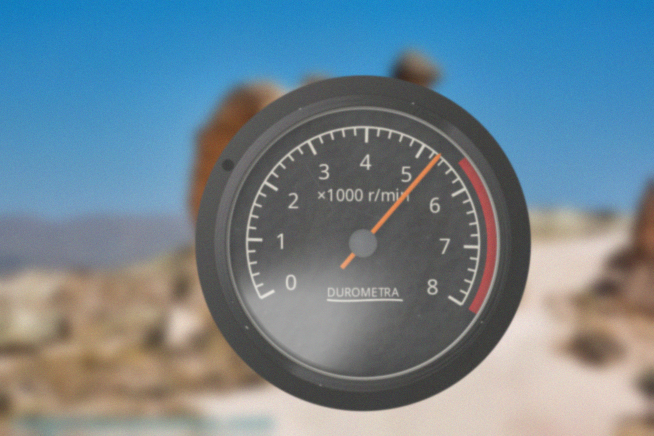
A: 5300 rpm
